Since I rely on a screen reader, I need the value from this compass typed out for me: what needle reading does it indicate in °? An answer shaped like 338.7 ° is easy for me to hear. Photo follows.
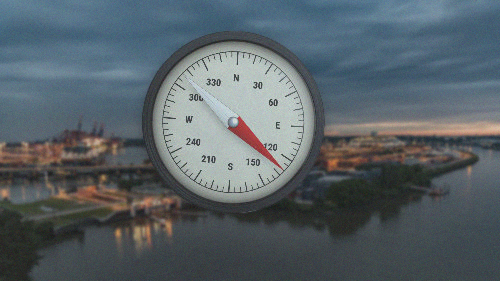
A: 130 °
